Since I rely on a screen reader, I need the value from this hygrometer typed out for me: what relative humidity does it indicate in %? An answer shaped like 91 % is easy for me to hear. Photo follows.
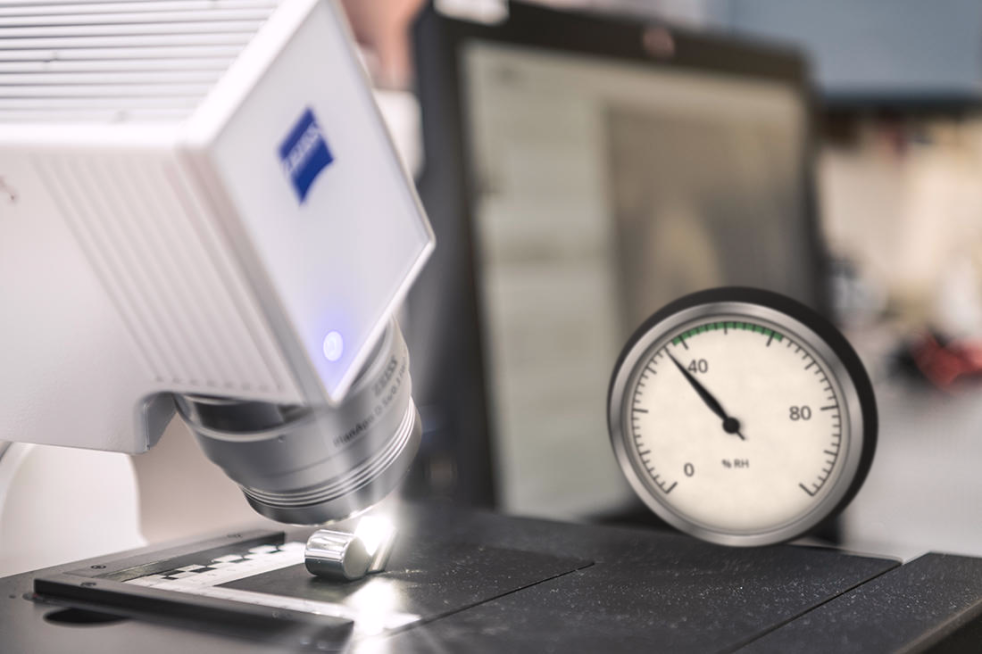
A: 36 %
